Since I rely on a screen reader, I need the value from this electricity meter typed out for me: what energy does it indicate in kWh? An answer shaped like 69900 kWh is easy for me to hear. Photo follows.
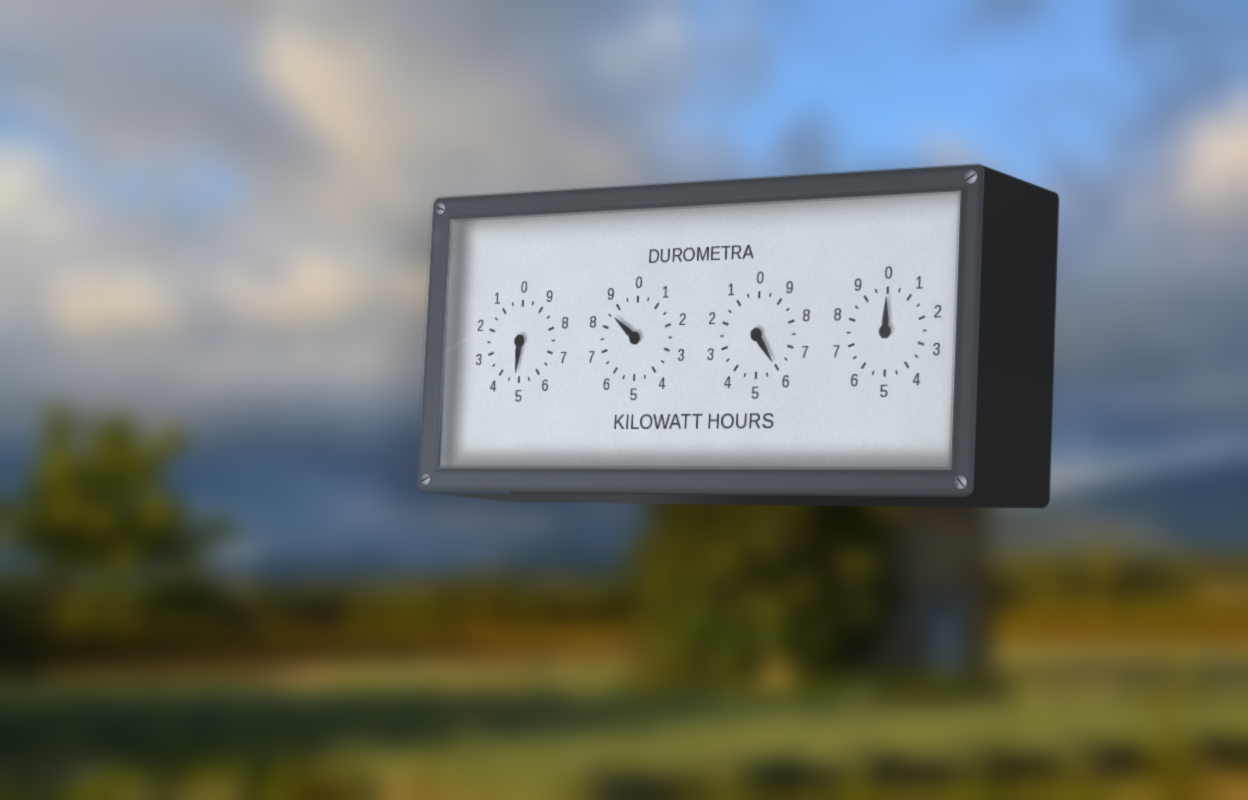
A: 4860 kWh
